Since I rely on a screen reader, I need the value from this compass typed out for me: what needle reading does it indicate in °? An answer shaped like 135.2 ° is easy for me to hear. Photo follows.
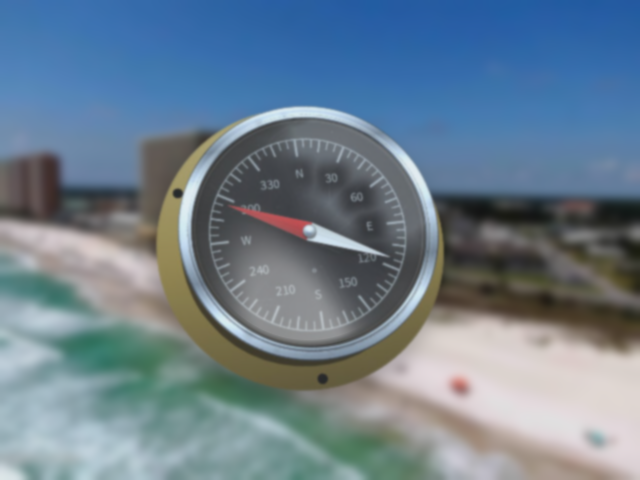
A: 295 °
